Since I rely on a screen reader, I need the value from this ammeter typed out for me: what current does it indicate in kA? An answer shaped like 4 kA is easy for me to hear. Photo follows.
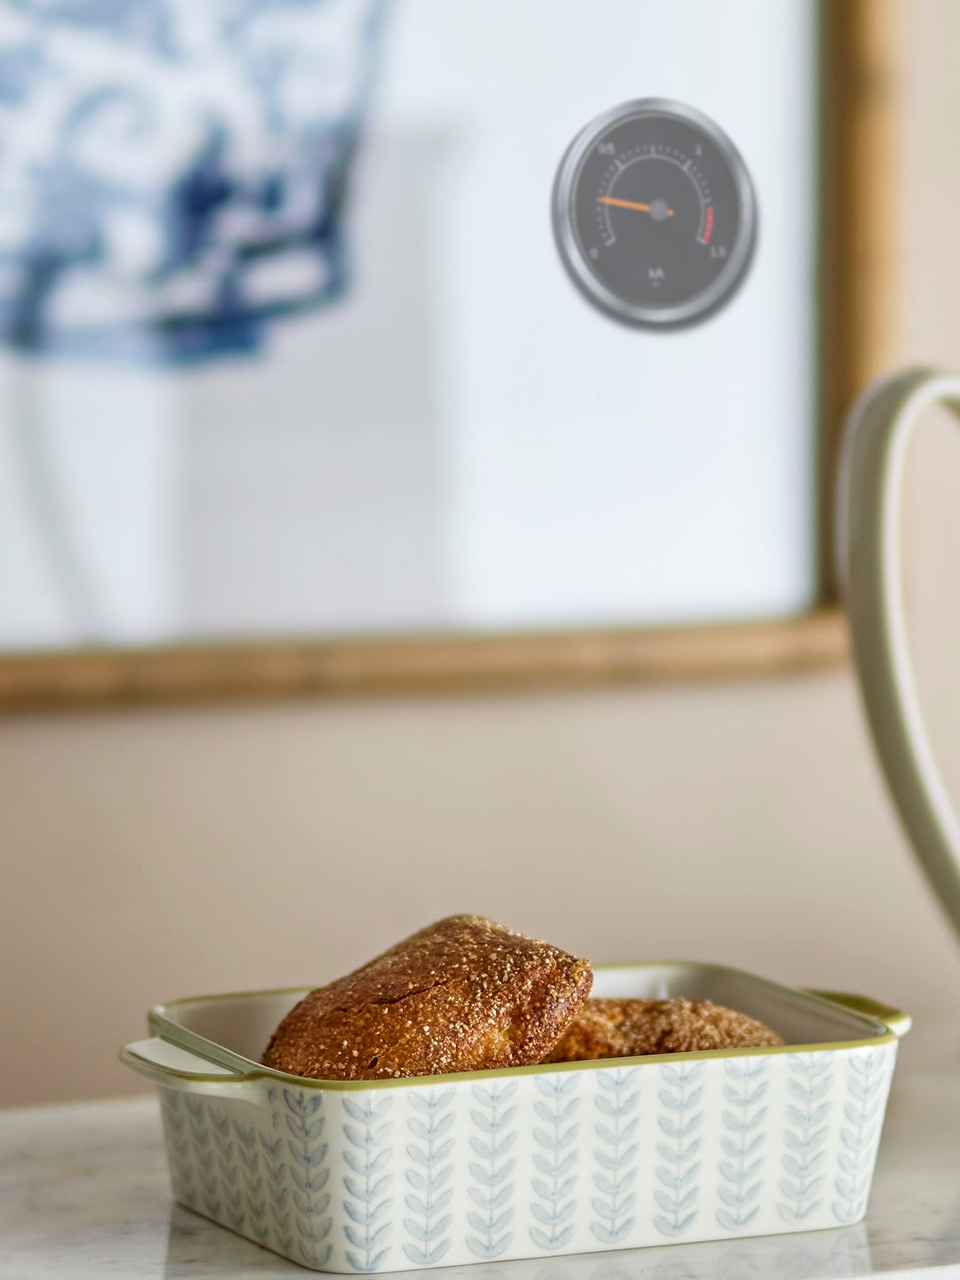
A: 0.25 kA
